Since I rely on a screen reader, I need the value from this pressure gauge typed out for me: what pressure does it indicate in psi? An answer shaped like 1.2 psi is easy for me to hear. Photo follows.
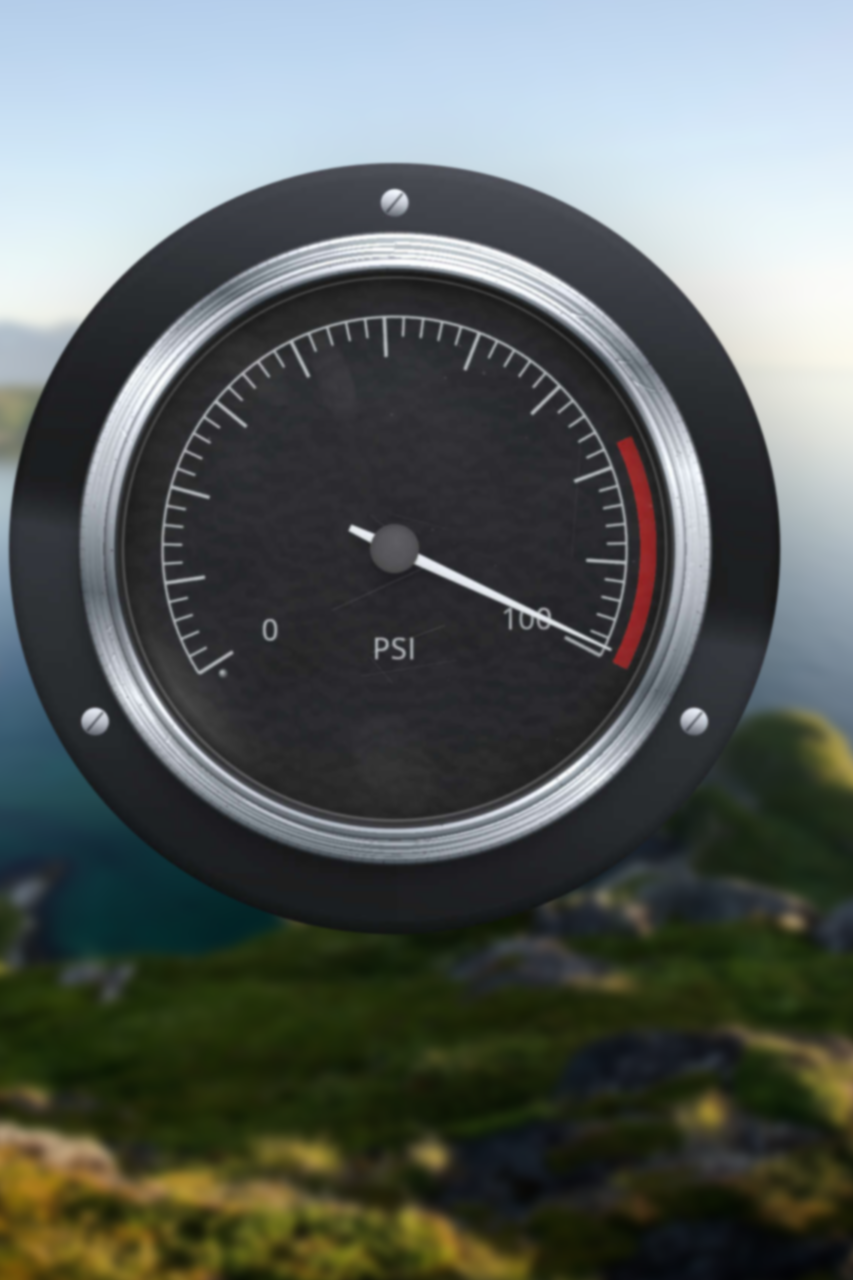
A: 99 psi
